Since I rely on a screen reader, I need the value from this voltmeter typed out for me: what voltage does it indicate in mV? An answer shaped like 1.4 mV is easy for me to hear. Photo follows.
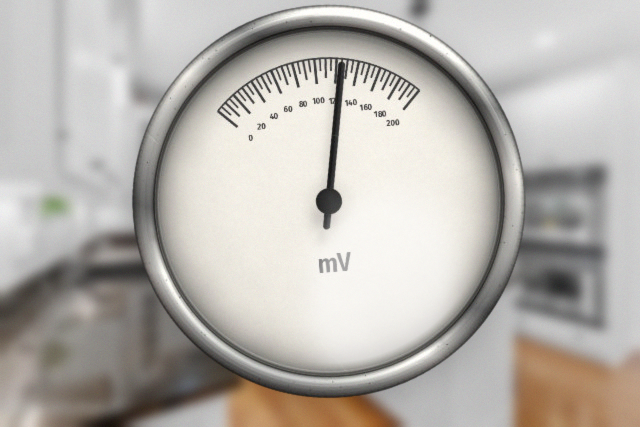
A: 125 mV
